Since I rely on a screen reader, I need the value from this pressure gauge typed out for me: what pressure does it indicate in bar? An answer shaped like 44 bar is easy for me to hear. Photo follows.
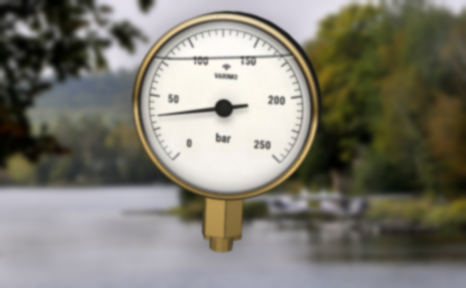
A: 35 bar
